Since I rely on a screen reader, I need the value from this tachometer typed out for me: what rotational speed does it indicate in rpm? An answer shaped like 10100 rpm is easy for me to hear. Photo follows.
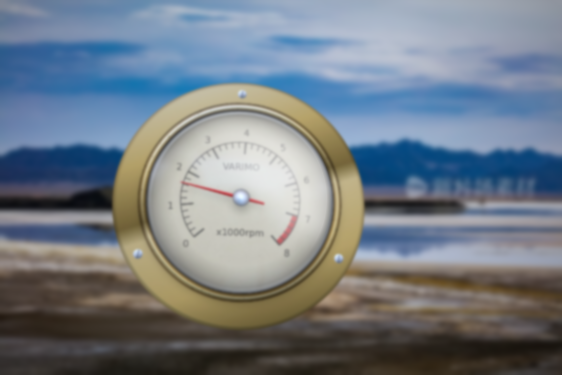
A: 1600 rpm
